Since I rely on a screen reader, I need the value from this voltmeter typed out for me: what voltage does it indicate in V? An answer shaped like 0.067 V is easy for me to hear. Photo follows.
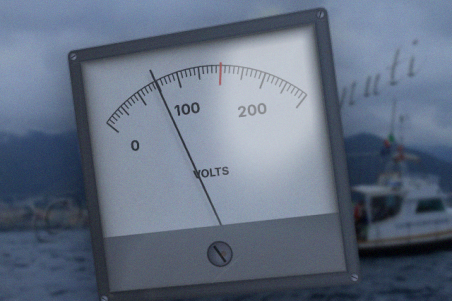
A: 75 V
